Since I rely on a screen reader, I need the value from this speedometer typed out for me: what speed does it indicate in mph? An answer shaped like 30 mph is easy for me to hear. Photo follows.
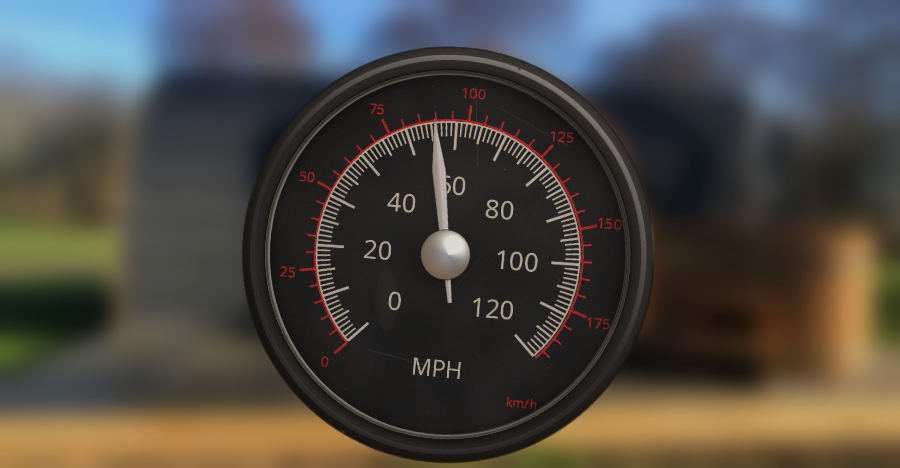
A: 56 mph
